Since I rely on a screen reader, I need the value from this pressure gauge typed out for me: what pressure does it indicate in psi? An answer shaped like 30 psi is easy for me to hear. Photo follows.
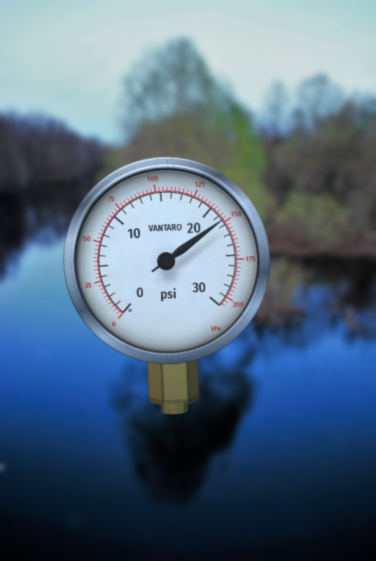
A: 21.5 psi
